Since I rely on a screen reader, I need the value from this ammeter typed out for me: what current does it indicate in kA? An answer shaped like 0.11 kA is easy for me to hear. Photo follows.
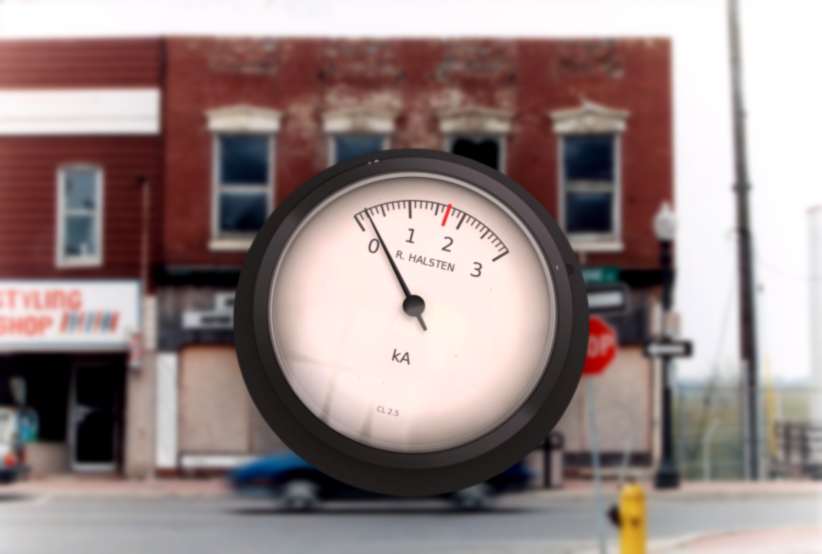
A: 0.2 kA
